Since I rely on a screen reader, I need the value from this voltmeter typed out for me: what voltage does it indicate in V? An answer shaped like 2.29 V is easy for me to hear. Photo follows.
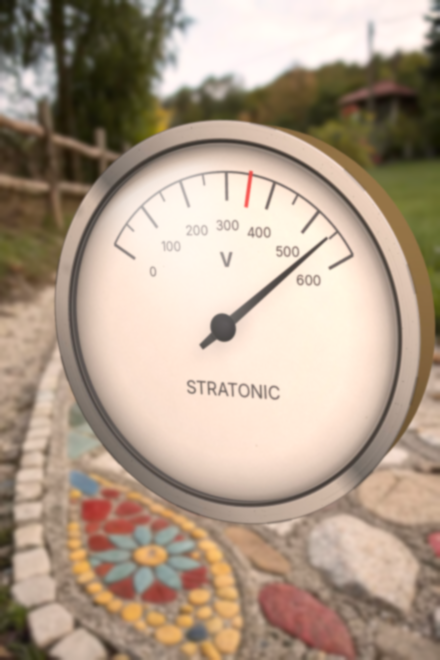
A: 550 V
